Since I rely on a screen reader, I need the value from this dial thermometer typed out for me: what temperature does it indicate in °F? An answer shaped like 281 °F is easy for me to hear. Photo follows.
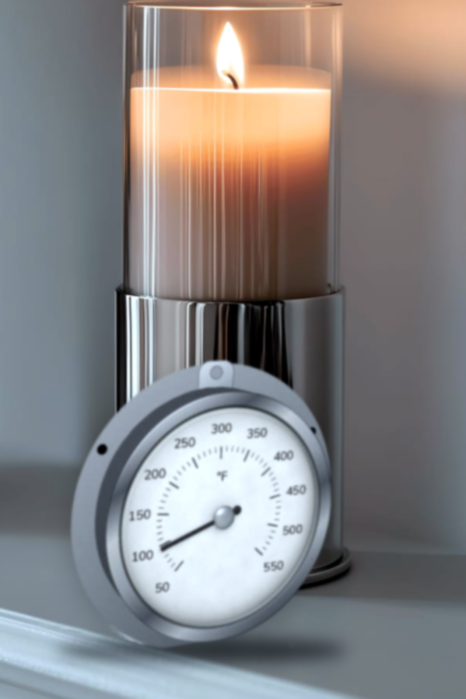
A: 100 °F
